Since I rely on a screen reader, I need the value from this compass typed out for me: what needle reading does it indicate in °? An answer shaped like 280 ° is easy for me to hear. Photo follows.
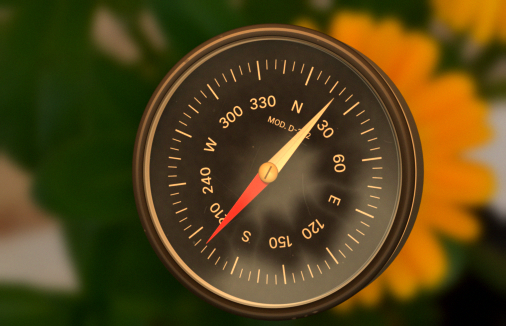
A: 200 °
